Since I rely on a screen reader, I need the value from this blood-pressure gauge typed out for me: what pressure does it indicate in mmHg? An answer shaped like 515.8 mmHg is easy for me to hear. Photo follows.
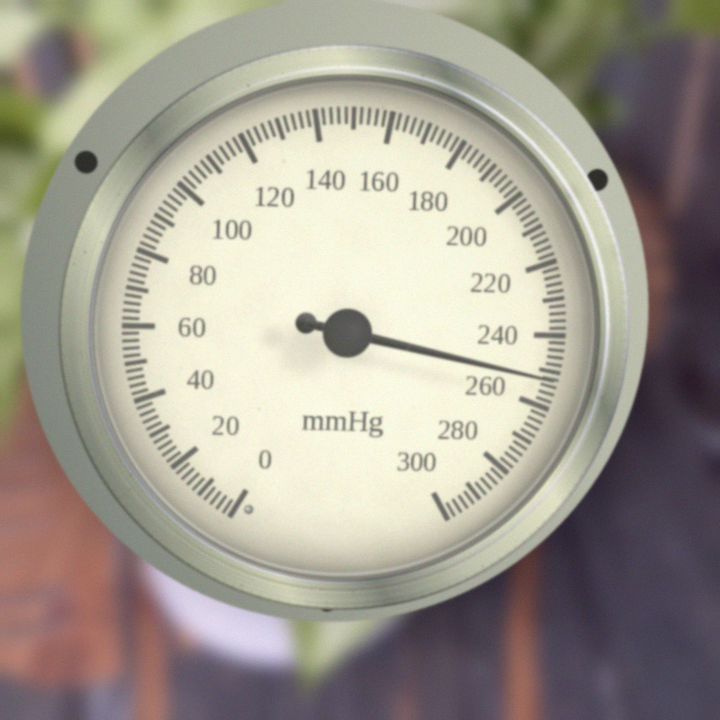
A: 252 mmHg
